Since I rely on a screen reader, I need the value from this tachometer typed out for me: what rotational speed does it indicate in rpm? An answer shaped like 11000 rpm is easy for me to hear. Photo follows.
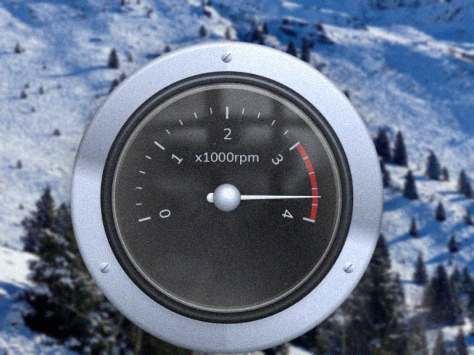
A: 3700 rpm
